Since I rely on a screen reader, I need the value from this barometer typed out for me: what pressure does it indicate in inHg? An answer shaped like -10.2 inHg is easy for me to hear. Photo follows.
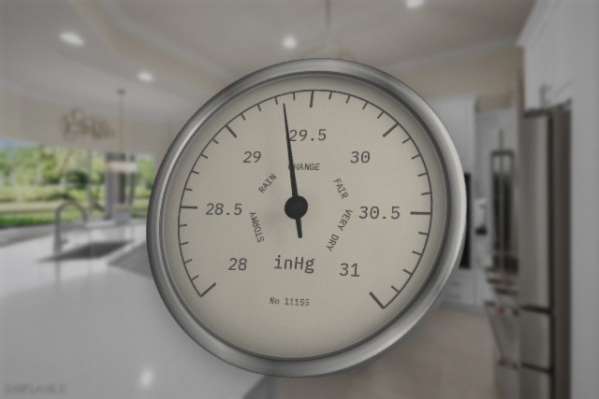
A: 29.35 inHg
